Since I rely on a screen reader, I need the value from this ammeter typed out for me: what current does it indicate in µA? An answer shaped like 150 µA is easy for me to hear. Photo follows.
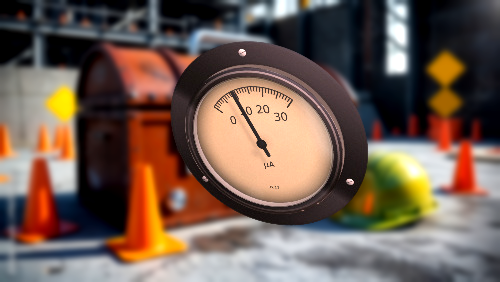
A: 10 µA
